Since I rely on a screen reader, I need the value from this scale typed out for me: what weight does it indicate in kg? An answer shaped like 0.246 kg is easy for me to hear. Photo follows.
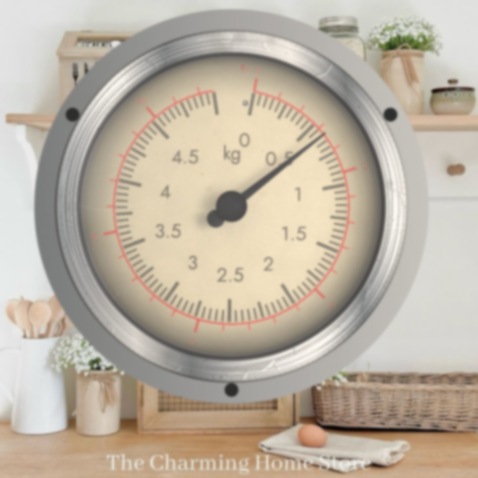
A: 0.6 kg
